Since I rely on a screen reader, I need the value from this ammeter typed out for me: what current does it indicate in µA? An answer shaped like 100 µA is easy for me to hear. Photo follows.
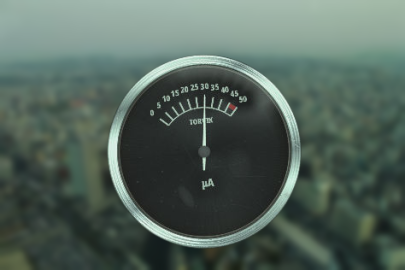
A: 30 µA
